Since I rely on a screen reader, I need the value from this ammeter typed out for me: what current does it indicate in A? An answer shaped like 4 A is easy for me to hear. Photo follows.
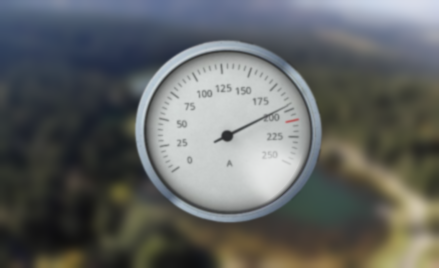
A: 195 A
